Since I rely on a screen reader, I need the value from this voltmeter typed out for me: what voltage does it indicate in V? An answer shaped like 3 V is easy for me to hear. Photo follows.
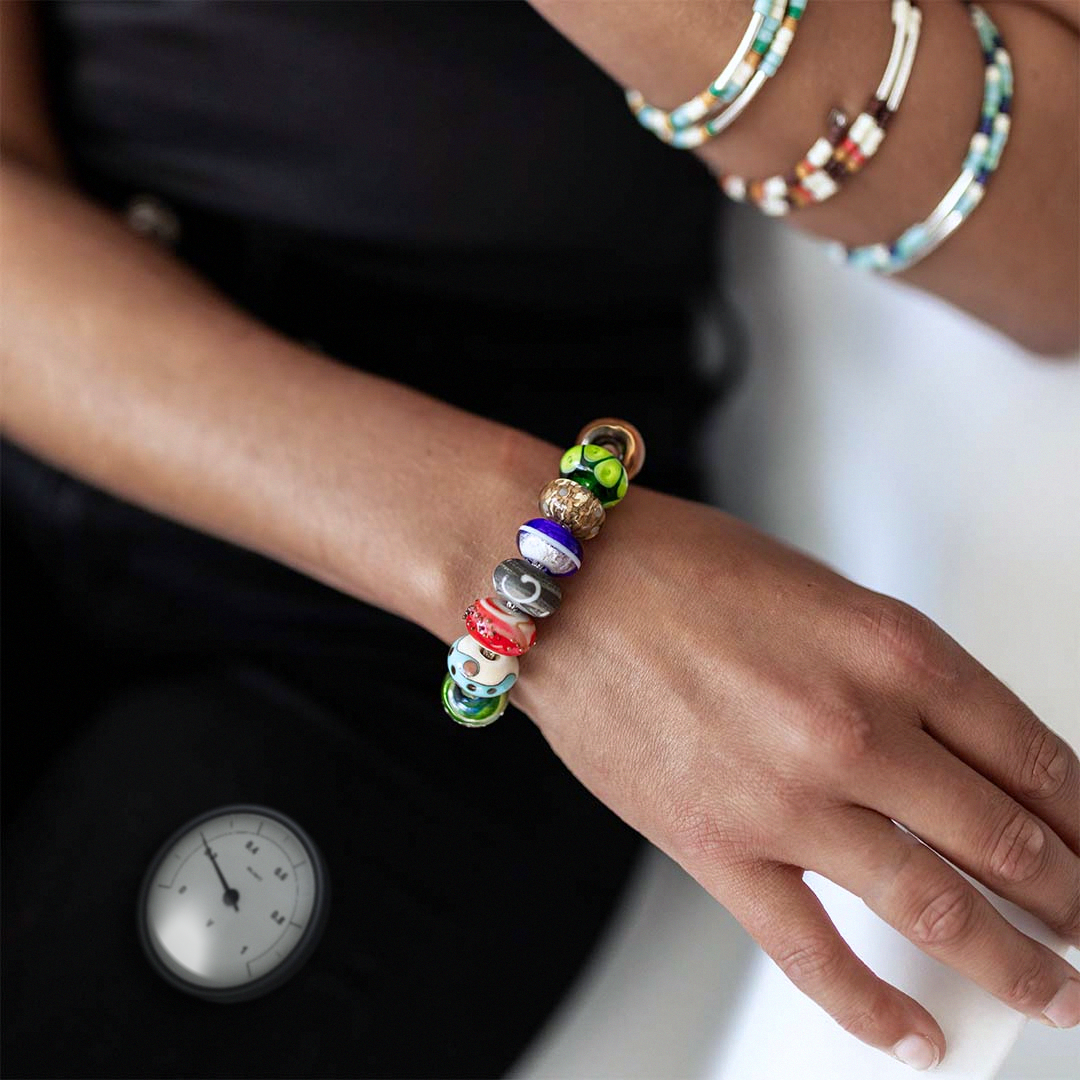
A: 0.2 V
